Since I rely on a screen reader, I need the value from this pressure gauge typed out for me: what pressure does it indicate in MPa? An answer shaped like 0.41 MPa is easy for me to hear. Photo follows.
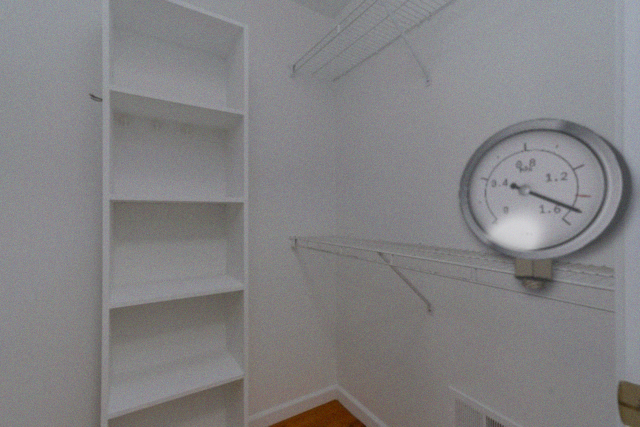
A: 1.5 MPa
